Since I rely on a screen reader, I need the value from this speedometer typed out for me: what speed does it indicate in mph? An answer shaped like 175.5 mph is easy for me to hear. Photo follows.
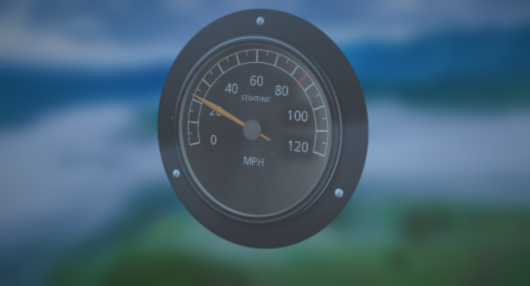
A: 22.5 mph
